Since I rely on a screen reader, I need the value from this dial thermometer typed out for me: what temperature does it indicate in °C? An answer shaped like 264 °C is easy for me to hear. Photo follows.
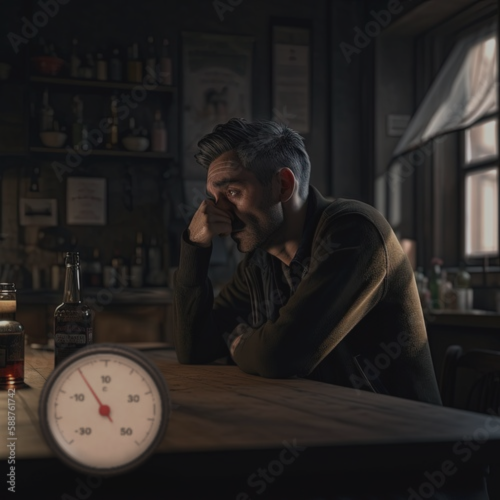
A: 0 °C
